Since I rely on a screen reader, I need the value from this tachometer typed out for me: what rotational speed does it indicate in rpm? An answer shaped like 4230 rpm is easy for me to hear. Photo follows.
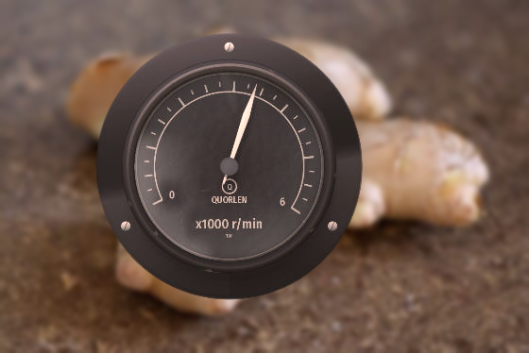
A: 3375 rpm
